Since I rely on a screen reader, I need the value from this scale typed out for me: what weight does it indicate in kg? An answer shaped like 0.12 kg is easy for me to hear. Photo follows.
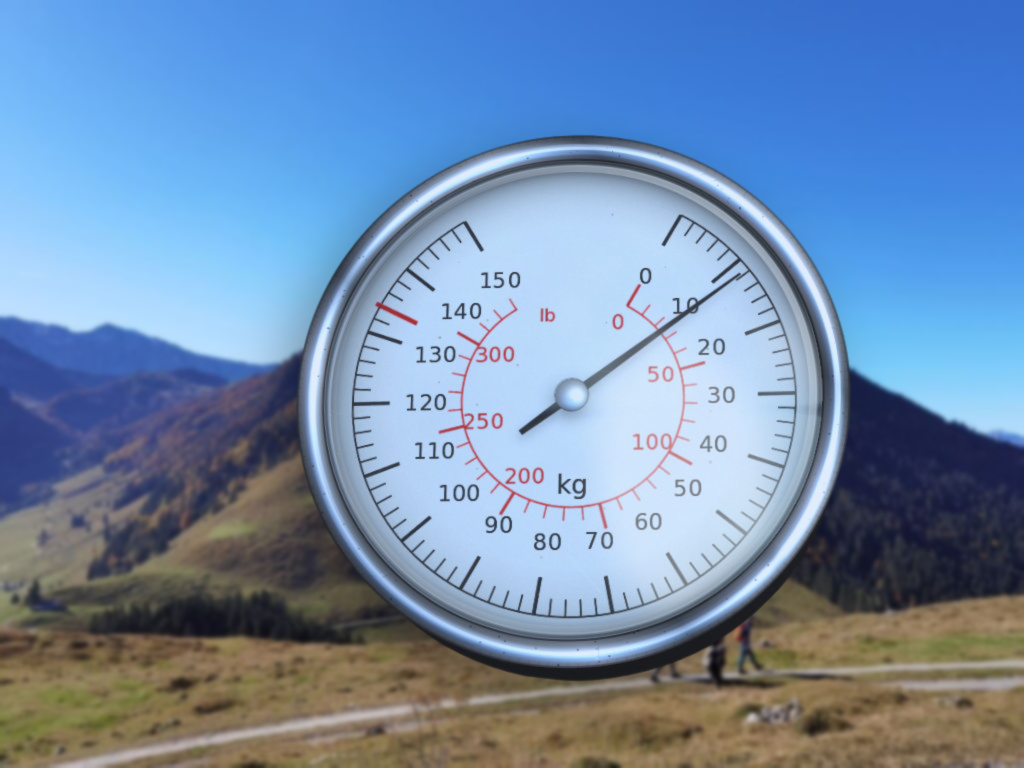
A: 12 kg
